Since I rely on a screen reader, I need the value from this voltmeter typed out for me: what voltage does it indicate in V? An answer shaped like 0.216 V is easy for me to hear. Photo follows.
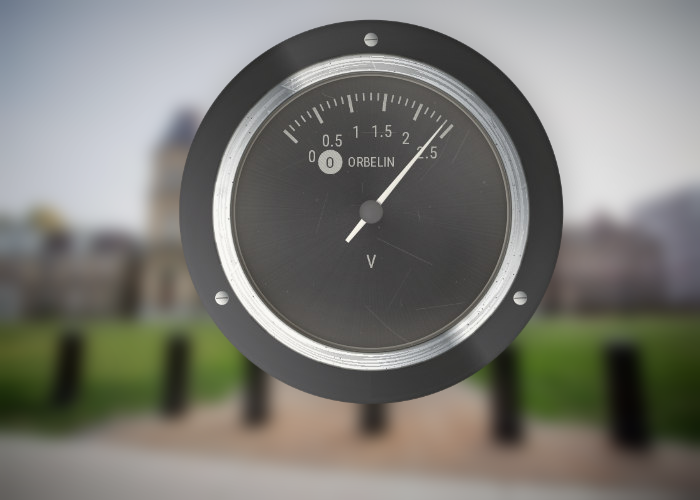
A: 2.4 V
